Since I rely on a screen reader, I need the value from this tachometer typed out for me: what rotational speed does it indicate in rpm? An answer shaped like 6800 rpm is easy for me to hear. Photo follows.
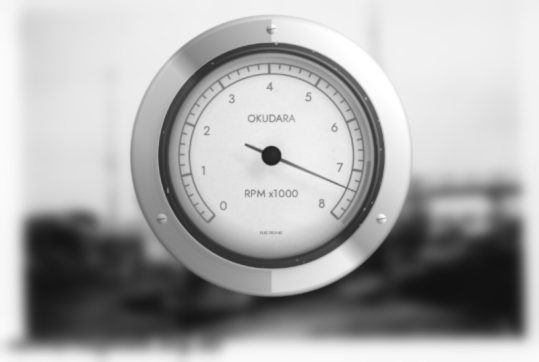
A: 7400 rpm
